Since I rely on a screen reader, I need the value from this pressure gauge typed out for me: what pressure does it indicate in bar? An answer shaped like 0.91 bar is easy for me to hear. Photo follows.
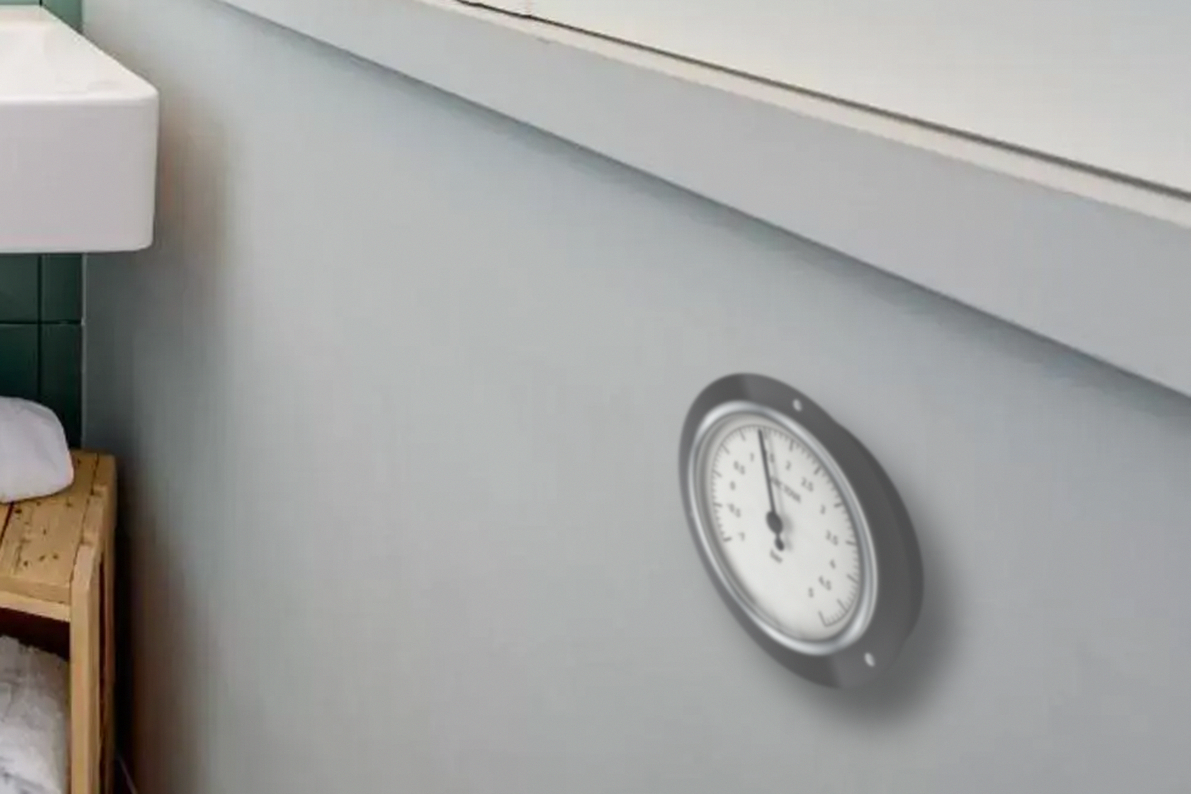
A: 1.5 bar
